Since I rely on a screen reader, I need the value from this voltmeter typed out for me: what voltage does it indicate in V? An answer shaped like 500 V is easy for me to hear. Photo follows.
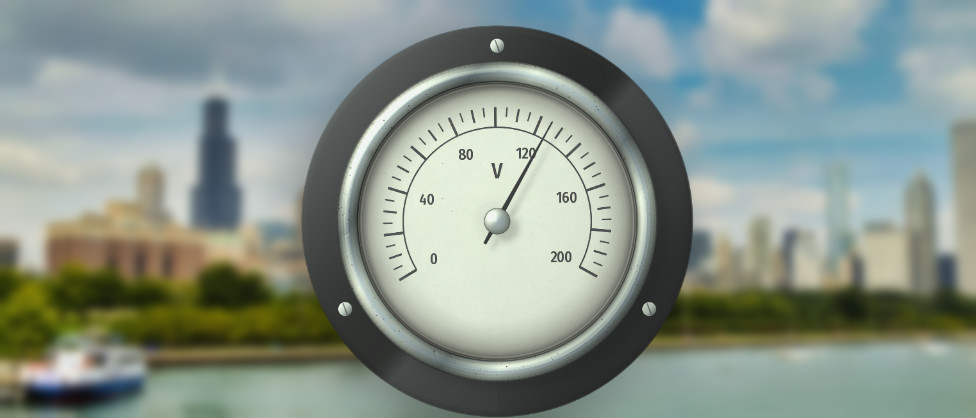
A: 125 V
